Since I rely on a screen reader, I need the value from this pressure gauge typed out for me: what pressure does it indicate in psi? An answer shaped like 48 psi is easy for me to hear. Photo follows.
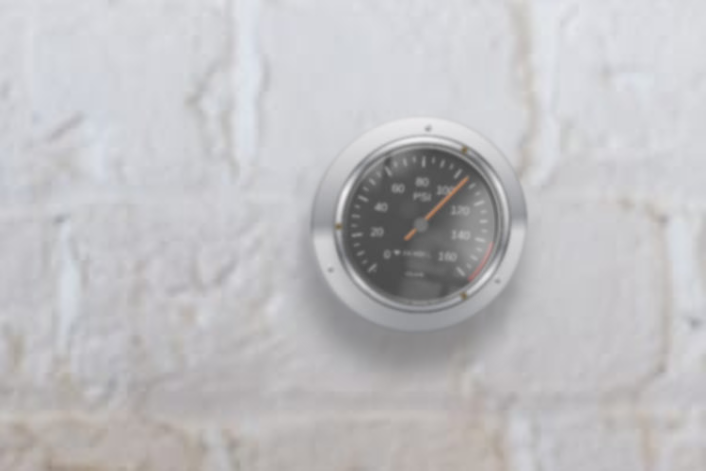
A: 105 psi
